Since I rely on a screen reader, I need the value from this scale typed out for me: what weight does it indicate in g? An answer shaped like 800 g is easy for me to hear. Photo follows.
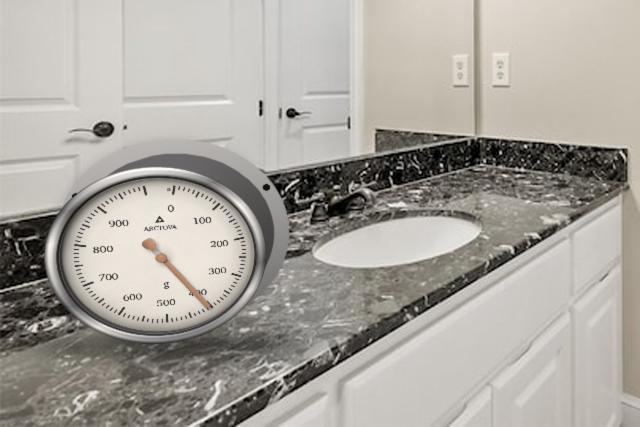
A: 400 g
